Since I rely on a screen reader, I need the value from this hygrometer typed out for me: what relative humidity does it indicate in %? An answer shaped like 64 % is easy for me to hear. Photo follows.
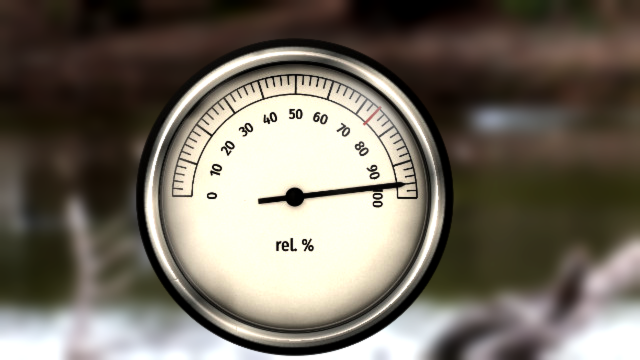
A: 96 %
